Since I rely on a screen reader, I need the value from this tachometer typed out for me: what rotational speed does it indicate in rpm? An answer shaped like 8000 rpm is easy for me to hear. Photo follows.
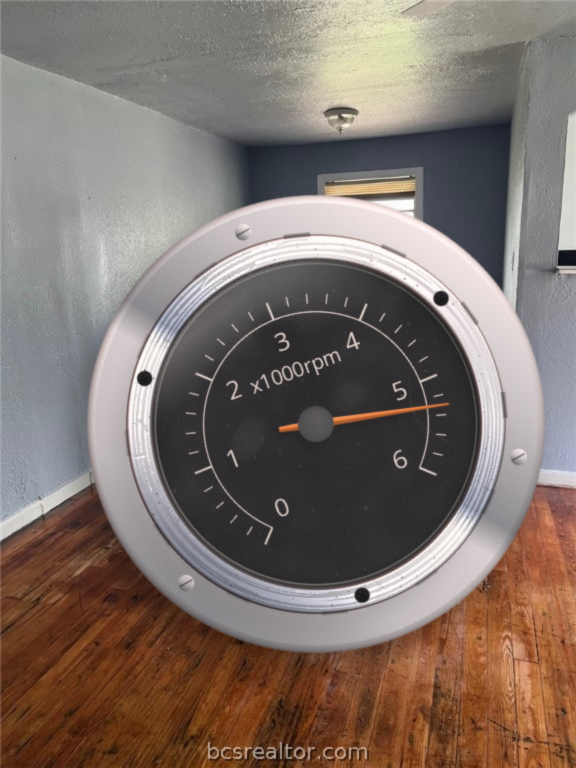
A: 5300 rpm
